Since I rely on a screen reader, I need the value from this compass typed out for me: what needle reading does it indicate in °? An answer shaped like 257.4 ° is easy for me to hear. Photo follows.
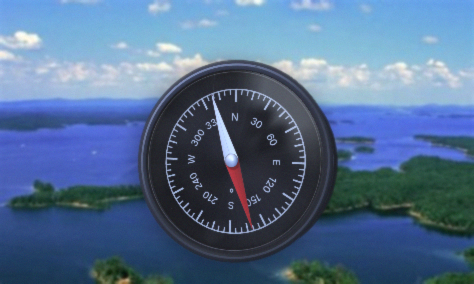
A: 160 °
